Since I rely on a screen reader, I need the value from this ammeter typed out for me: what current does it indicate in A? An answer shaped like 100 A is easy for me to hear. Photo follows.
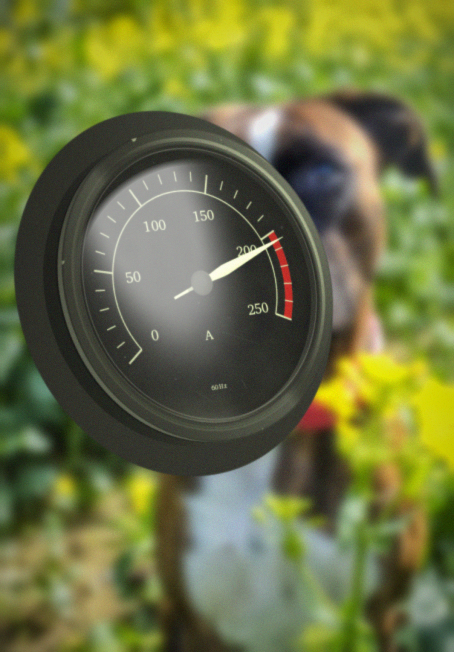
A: 205 A
